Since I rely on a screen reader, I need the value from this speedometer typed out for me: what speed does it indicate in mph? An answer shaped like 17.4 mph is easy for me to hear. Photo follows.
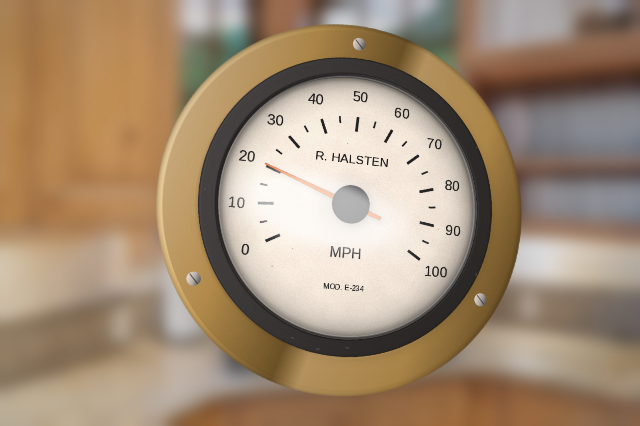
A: 20 mph
